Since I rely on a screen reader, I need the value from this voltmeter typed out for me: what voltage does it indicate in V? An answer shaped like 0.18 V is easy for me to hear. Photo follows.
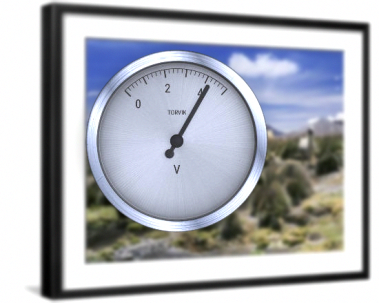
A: 4.2 V
